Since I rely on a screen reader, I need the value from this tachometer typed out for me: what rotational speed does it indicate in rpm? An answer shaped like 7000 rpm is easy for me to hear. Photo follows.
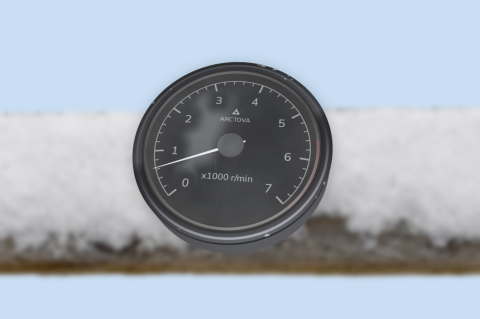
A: 600 rpm
